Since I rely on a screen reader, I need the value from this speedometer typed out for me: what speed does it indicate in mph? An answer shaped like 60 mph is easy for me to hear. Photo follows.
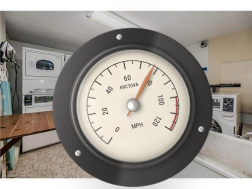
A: 77.5 mph
